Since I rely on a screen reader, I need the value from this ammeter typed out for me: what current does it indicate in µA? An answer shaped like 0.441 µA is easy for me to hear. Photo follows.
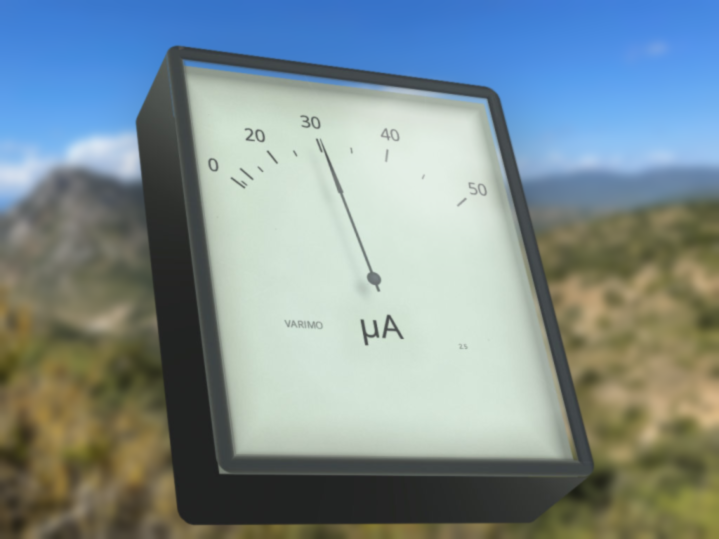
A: 30 µA
